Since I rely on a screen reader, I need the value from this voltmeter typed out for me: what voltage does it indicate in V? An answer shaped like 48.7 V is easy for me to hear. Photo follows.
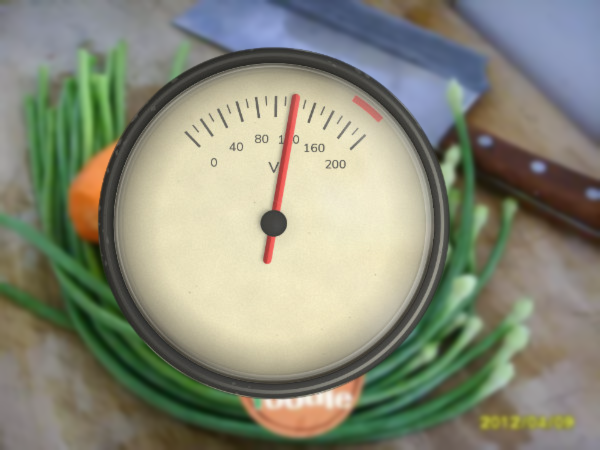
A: 120 V
